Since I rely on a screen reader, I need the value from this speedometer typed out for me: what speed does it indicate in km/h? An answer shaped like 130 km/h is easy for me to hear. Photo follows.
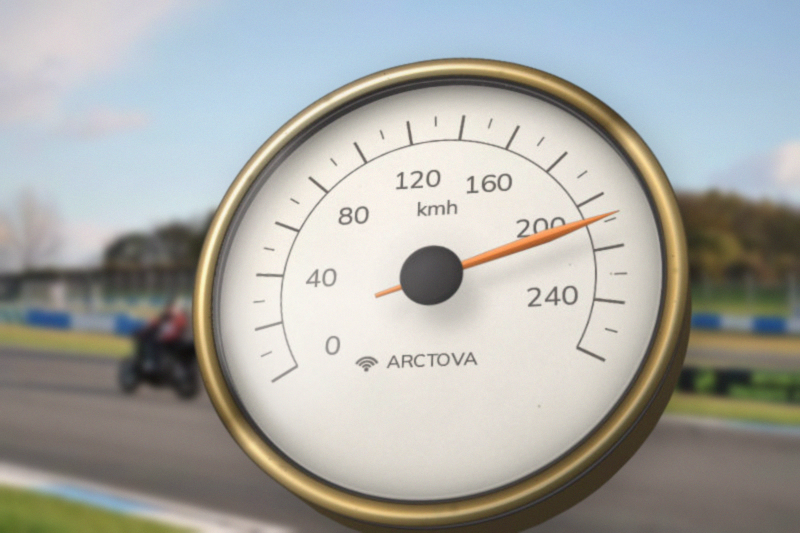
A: 210 km/h
